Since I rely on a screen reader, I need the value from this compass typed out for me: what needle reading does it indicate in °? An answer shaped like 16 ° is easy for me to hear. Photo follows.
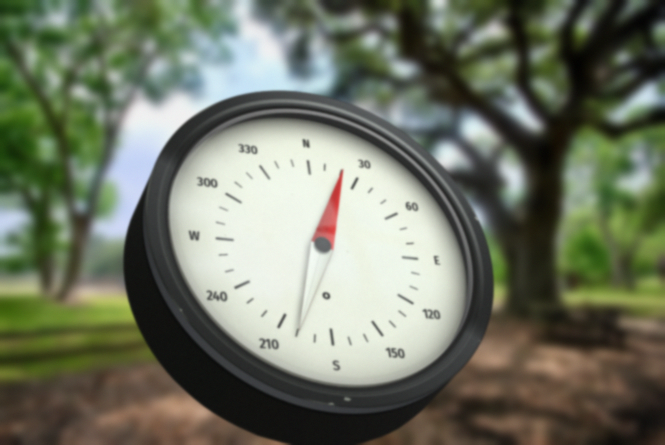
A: 20 °
